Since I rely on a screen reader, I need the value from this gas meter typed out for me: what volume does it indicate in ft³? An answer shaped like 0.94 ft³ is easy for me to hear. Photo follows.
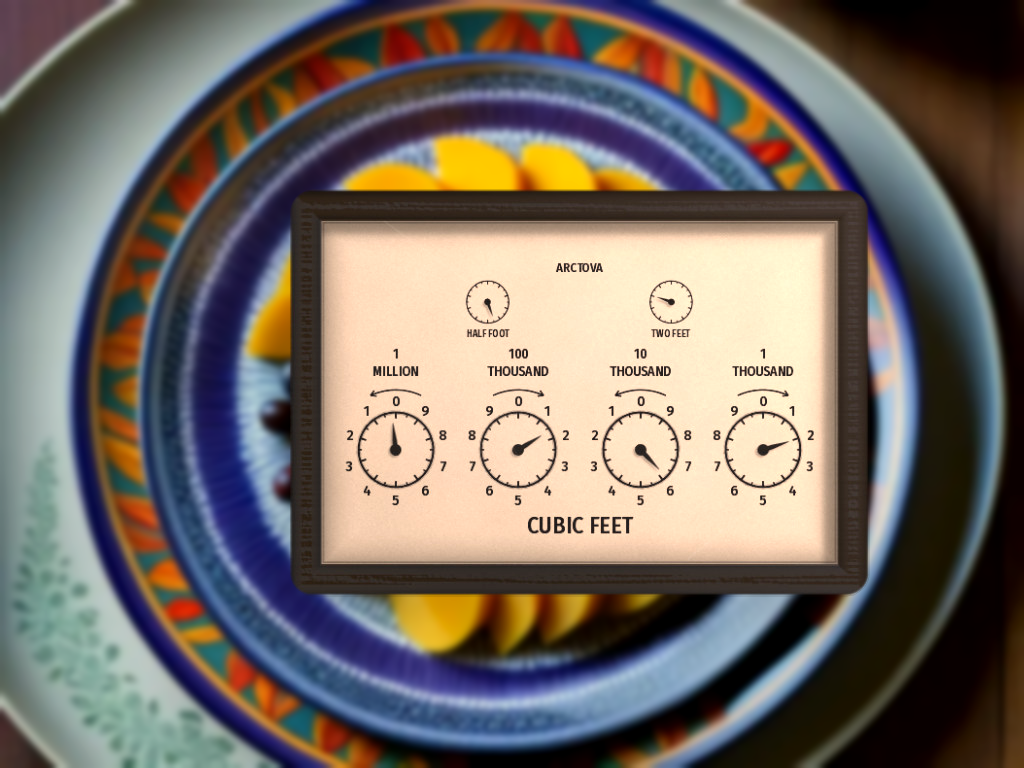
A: 16200 ft³
